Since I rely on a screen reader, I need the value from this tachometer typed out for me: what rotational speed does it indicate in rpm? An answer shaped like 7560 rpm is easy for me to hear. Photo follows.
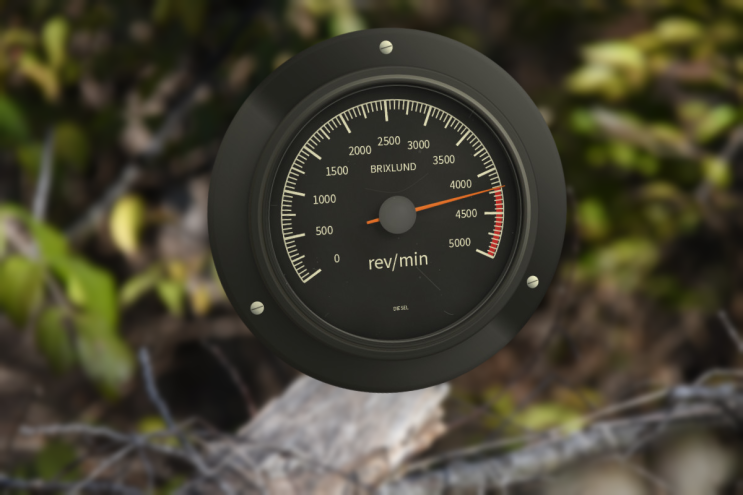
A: 4200 rpm
